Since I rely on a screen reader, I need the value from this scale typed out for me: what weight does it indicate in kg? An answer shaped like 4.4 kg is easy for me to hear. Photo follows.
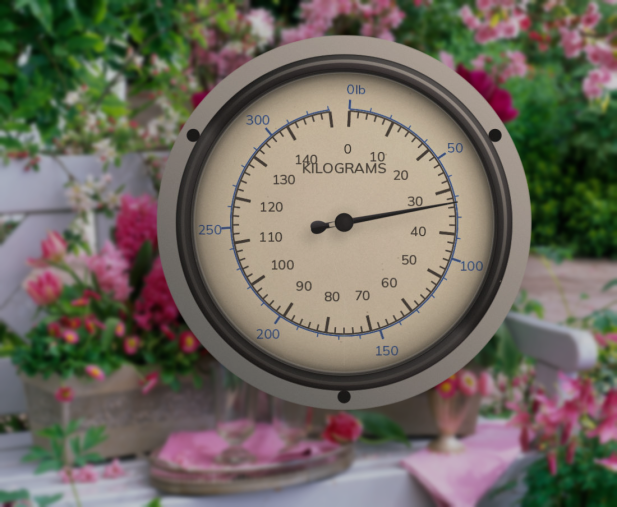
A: 33 kg
